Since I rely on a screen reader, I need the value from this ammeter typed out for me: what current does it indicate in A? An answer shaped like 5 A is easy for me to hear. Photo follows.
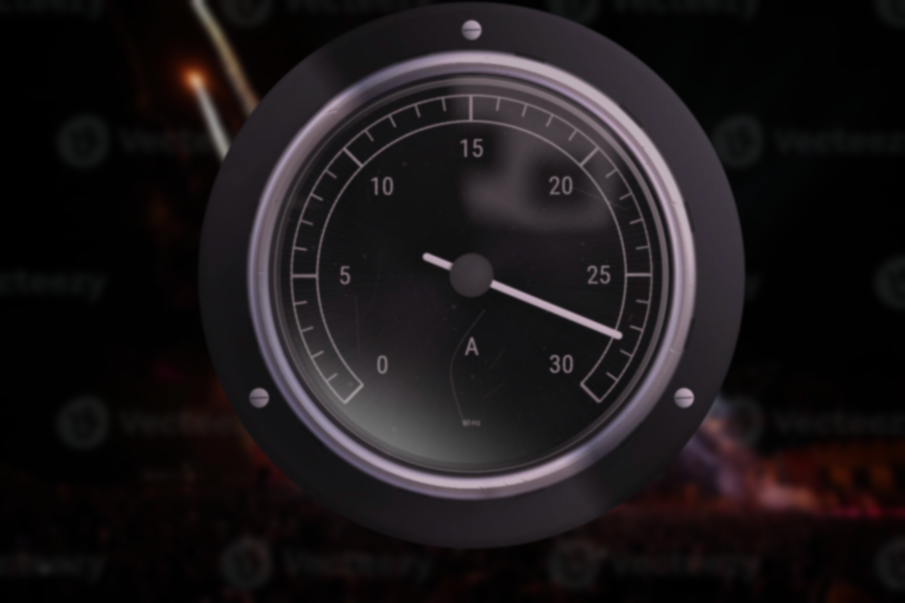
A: 27.5 A
